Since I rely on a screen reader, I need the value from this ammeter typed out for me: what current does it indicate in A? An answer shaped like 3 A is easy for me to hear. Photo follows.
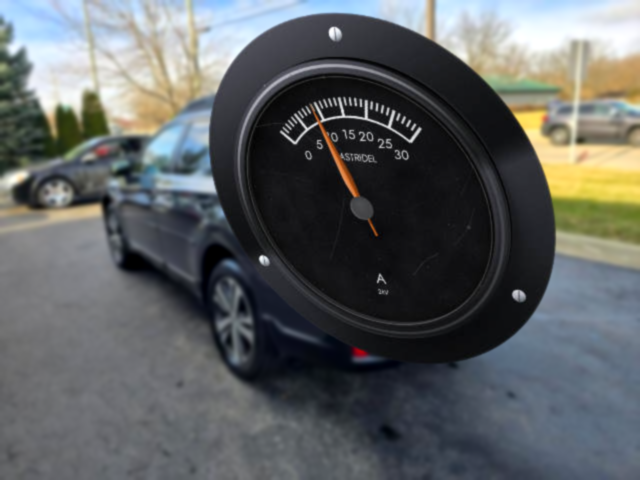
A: 10 A
